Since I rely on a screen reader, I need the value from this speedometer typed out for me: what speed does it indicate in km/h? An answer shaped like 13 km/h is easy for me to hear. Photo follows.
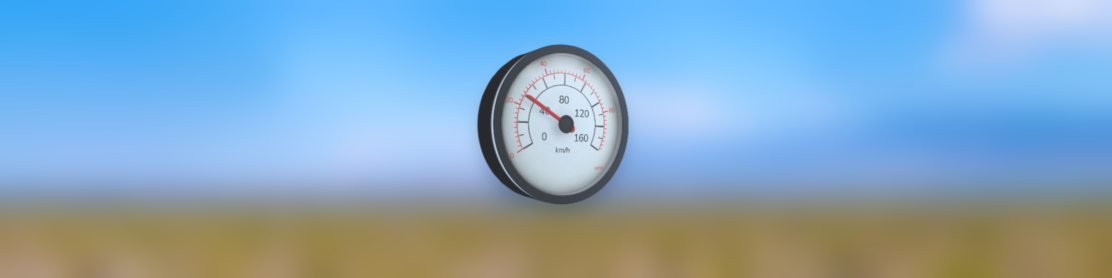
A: 40 km/h
